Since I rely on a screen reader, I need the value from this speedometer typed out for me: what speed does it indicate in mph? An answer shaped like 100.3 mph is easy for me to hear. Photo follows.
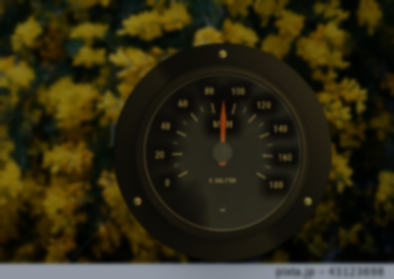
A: 90 mph
